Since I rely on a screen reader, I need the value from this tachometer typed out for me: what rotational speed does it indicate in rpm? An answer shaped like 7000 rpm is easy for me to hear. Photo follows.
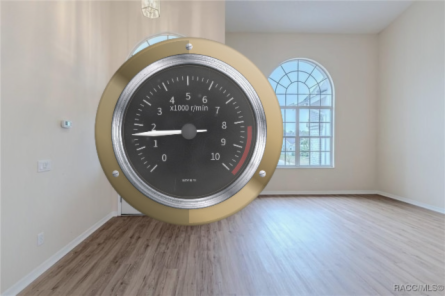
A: 1600 rpm
